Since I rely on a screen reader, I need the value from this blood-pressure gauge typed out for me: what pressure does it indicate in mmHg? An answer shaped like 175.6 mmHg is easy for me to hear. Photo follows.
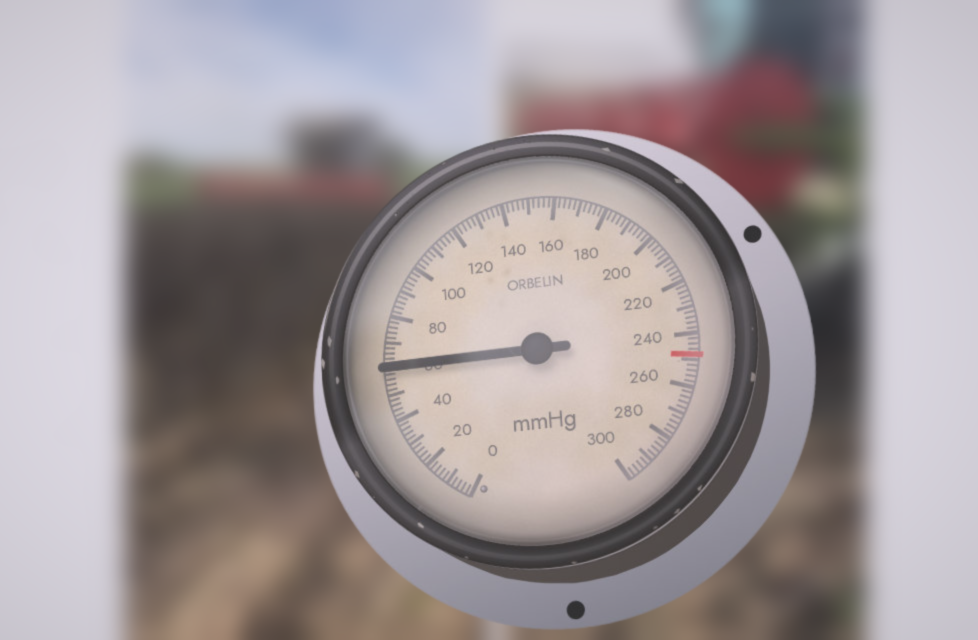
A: 60 mmHg
